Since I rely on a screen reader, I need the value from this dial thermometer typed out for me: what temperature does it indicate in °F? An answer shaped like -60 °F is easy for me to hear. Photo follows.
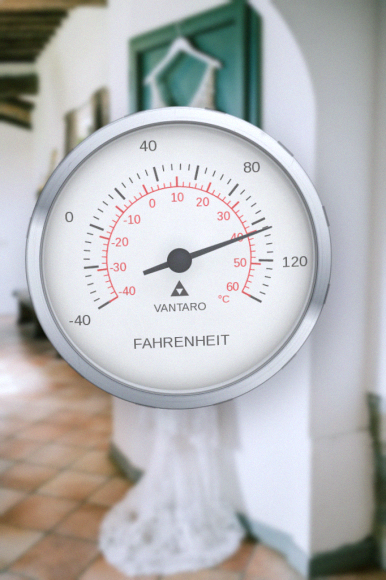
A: 104 °F
